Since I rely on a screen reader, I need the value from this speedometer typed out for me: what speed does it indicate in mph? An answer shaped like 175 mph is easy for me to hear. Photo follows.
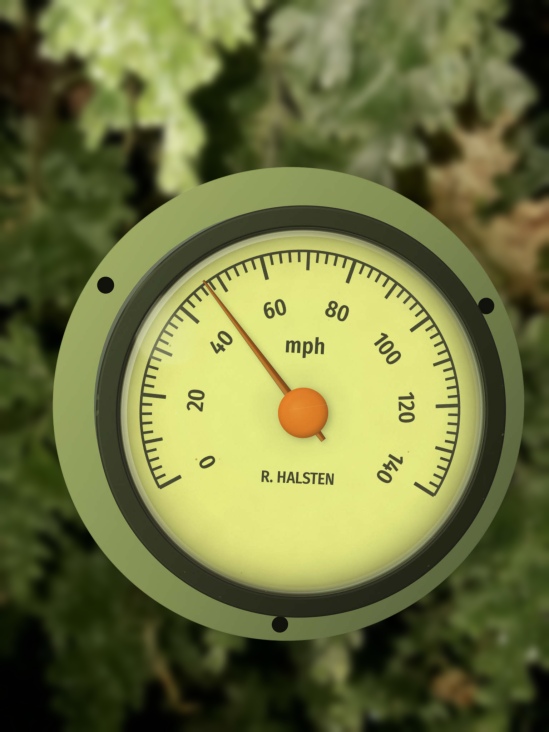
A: 47 mph
